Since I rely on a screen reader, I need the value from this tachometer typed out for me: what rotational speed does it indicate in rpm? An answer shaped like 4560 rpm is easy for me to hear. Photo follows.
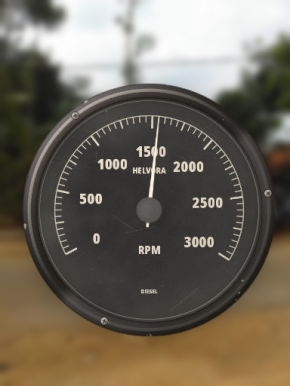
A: 1550 rpm
